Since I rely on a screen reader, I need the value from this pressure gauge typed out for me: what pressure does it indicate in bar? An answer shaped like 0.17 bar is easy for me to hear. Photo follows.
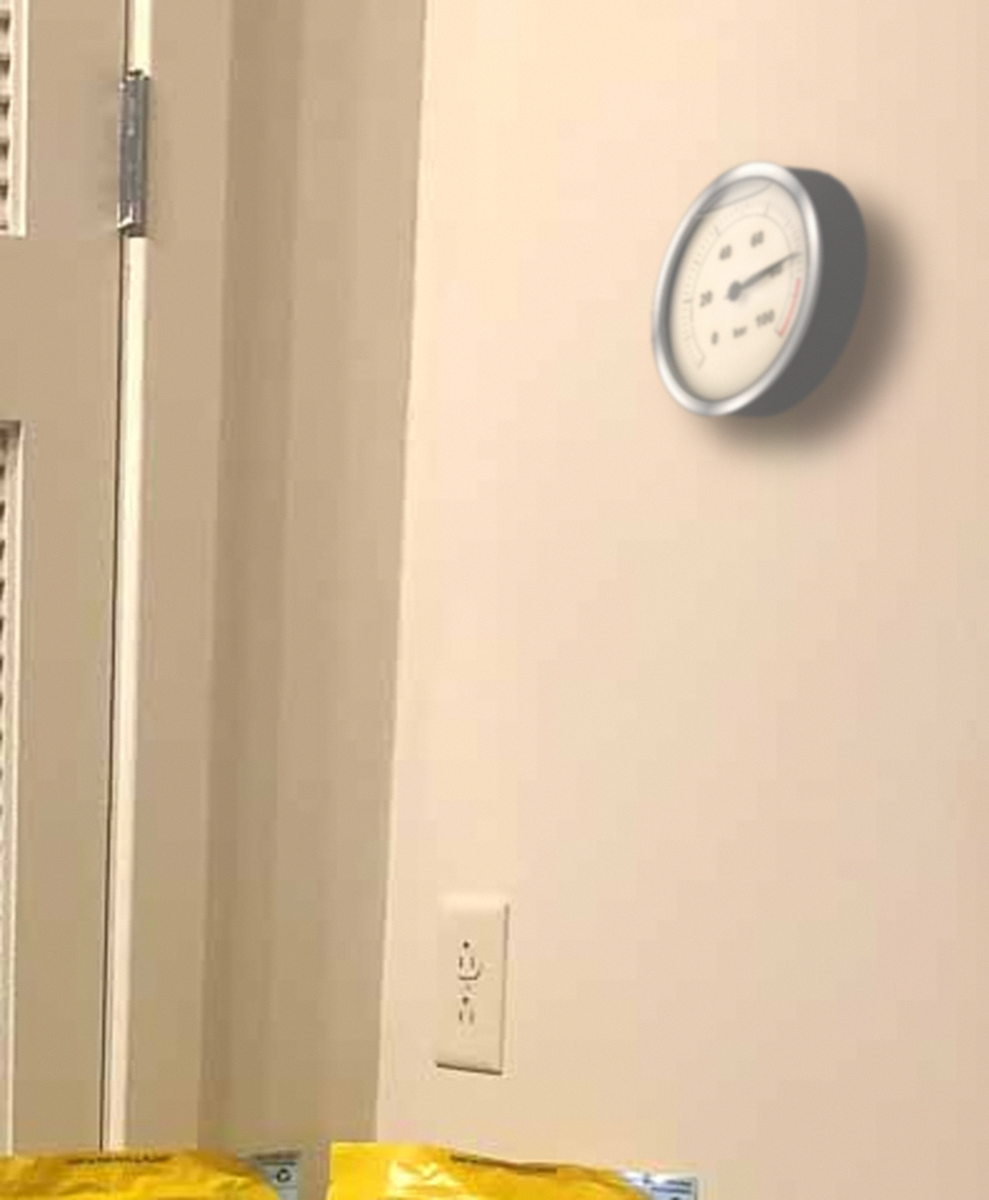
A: 80 bar
